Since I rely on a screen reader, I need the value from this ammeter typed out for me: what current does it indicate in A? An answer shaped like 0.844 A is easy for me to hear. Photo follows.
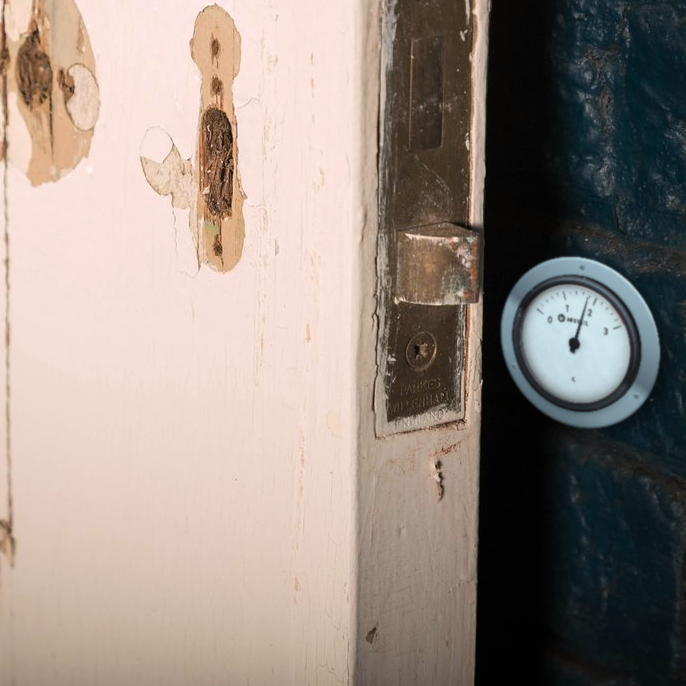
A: 1.8 A
